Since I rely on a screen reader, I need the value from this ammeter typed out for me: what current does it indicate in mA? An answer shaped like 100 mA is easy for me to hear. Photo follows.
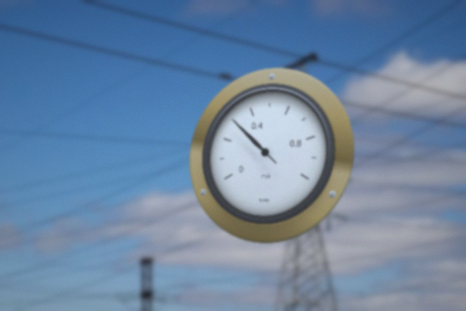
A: 0.3 mA
